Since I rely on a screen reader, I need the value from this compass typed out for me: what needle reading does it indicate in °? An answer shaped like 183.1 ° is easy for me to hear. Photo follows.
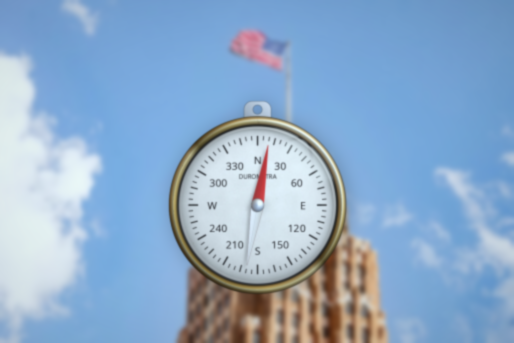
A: 10 °
